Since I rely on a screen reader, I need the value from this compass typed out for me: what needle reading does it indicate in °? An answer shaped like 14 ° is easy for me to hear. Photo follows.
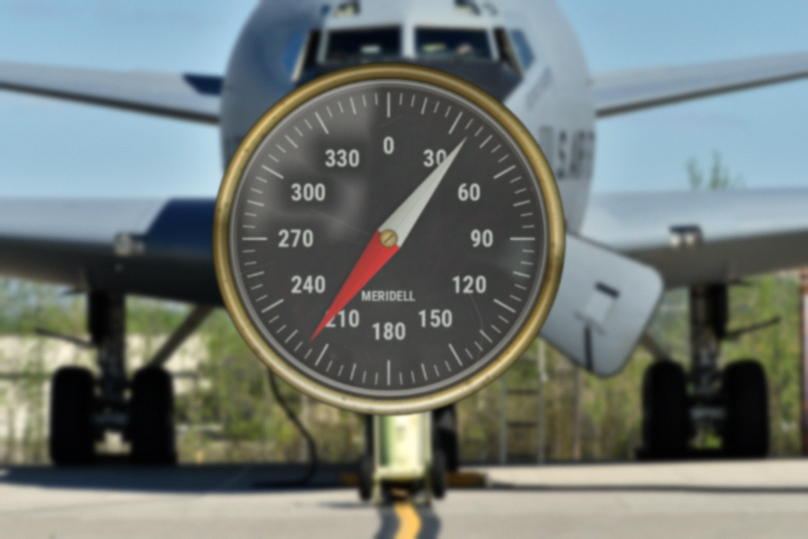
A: 217.5 °
